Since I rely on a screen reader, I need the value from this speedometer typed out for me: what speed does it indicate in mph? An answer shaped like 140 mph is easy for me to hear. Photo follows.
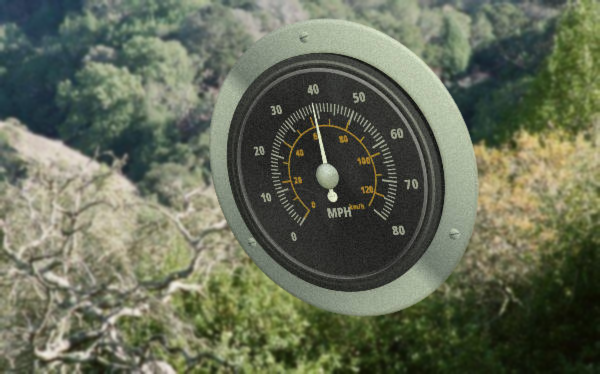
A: 40 mph
